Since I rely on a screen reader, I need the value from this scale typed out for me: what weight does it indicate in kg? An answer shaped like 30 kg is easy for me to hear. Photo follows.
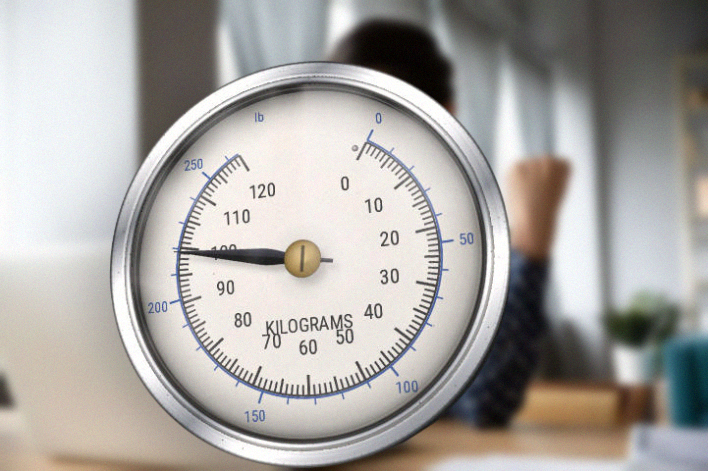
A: 99 kg
